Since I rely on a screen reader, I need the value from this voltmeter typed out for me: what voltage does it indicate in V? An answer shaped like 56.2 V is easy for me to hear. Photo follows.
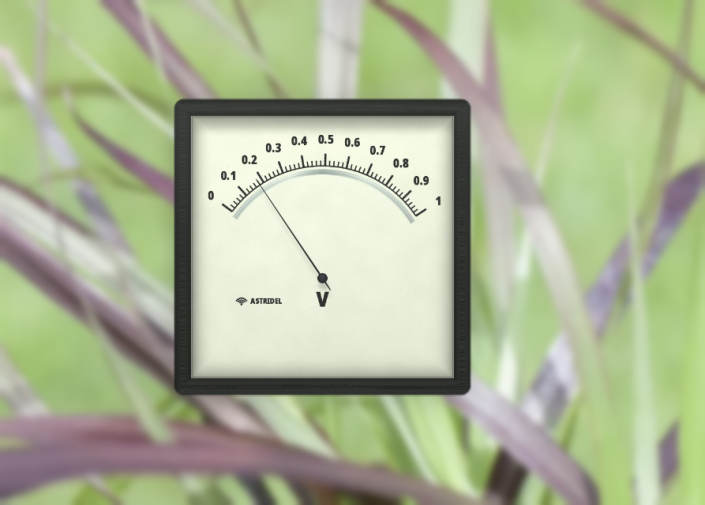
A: 0.18 V
